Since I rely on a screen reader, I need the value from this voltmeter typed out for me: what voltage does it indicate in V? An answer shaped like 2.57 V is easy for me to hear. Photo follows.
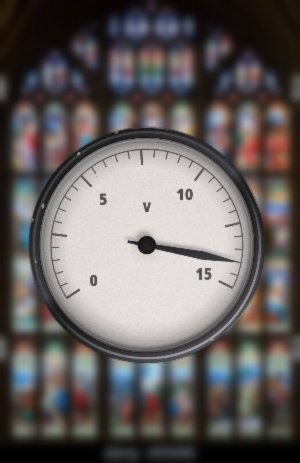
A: 14 V
